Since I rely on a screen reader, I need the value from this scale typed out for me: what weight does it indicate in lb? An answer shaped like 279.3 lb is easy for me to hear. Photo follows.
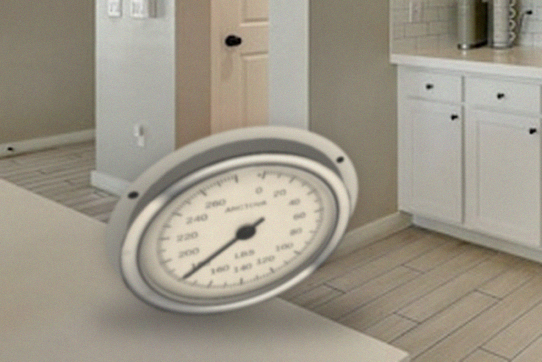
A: 180 lb
